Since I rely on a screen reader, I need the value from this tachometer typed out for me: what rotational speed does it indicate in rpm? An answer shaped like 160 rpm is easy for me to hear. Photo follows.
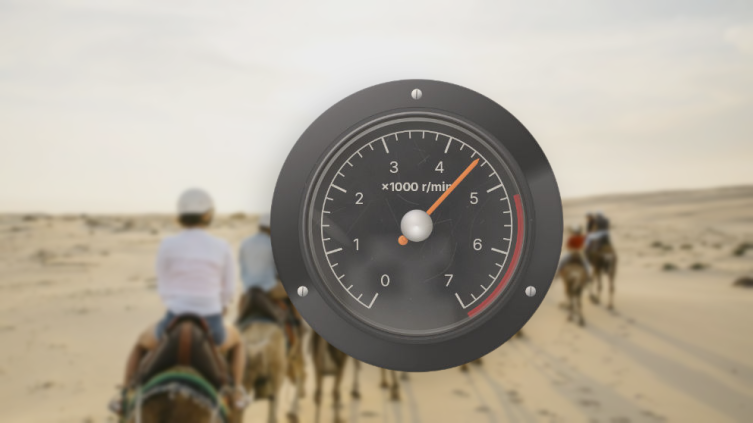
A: 4500 rpm
